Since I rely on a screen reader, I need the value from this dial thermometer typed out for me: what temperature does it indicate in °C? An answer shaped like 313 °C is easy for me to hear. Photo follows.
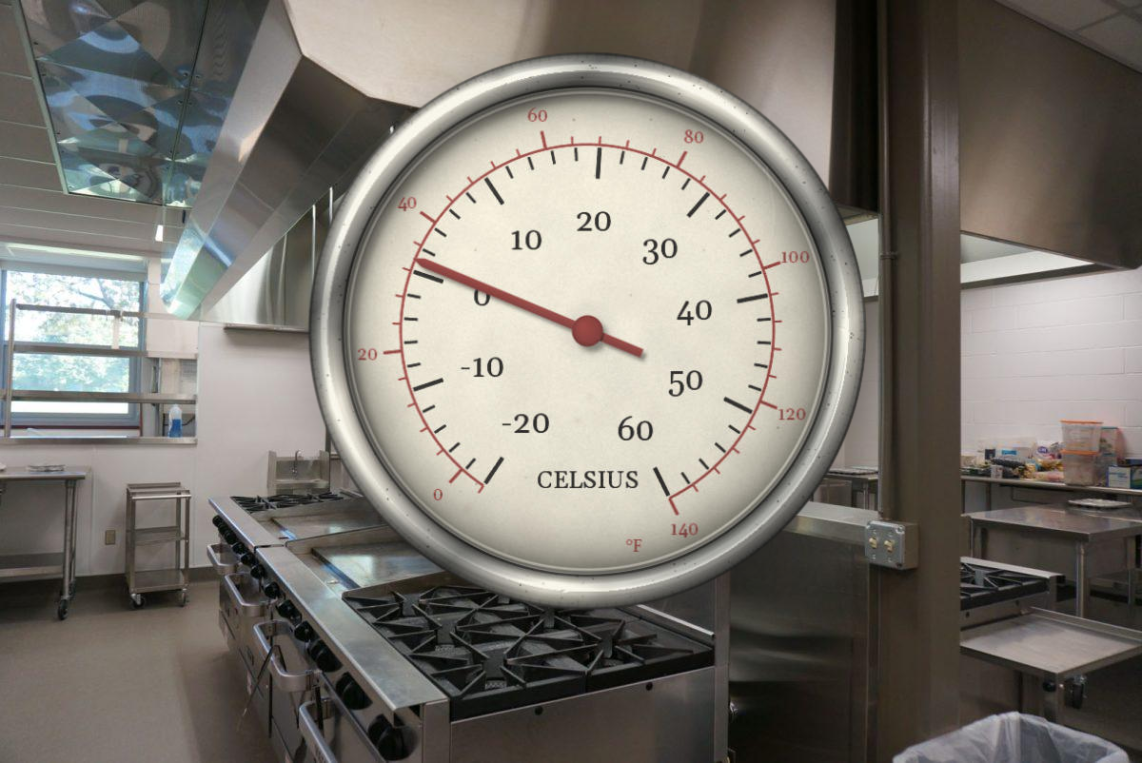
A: 1 °C
